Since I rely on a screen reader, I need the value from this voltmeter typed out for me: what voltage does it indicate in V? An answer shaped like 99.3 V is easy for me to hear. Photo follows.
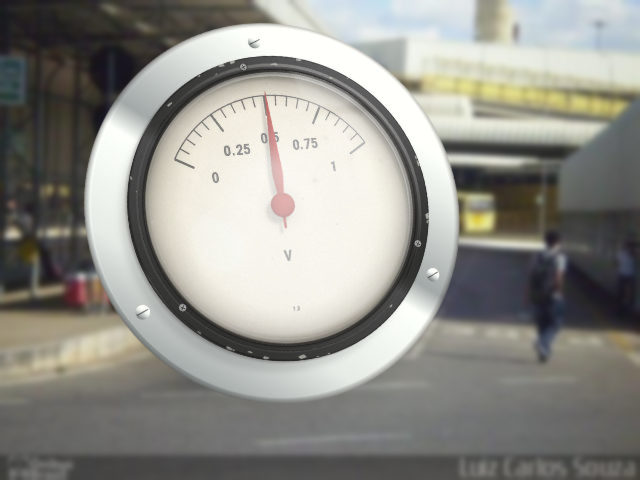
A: 0.5 V
